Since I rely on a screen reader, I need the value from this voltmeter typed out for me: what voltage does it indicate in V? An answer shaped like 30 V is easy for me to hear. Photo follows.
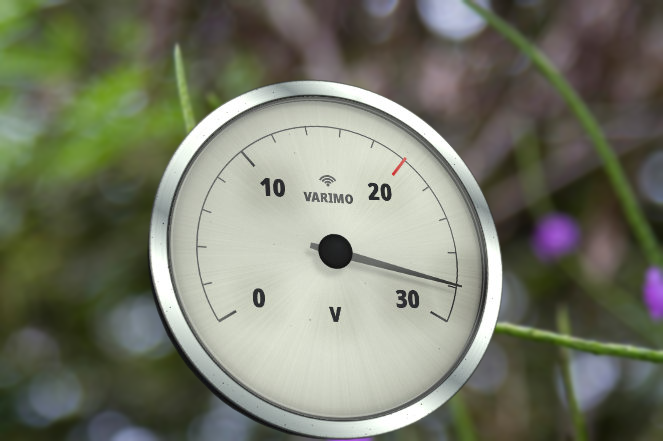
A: 28 V
